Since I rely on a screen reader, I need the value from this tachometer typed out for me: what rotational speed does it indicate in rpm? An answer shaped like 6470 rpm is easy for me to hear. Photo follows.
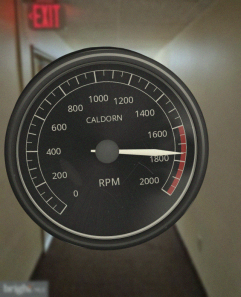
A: 1750 rpm
